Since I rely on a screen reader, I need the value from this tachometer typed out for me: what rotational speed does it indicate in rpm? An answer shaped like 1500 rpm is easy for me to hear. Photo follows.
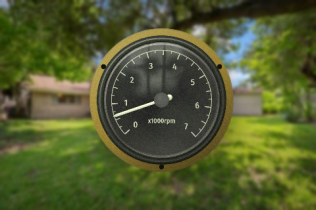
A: 625 rpm
